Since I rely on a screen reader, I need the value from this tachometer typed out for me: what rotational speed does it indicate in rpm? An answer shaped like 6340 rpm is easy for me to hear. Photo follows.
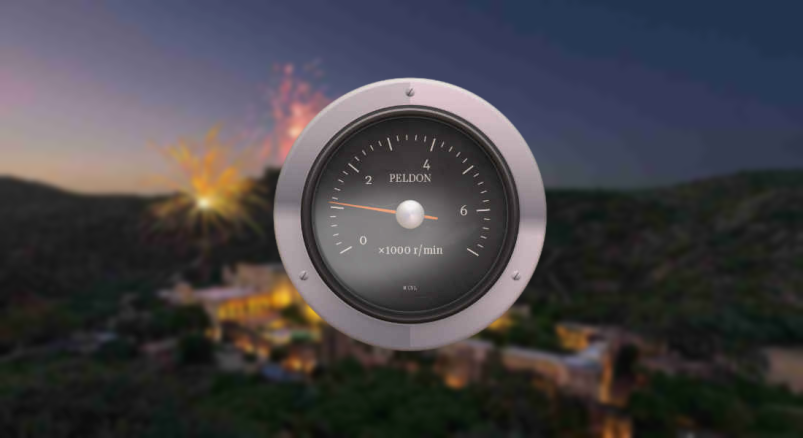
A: 1100 rpm
